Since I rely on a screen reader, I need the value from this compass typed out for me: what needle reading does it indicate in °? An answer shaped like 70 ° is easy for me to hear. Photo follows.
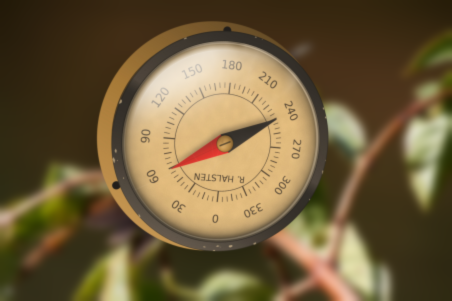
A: 60 °
